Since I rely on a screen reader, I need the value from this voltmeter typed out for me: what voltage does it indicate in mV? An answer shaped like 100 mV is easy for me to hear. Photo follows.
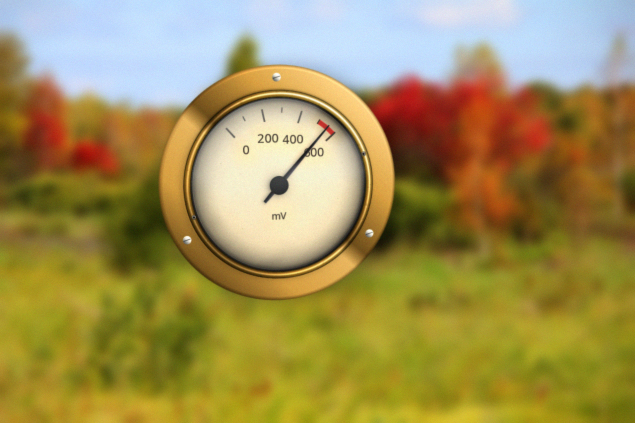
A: 550 mV
